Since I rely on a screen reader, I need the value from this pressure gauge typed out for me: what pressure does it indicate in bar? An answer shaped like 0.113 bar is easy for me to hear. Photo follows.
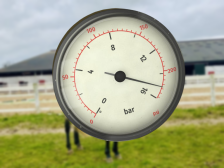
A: 15 bar
